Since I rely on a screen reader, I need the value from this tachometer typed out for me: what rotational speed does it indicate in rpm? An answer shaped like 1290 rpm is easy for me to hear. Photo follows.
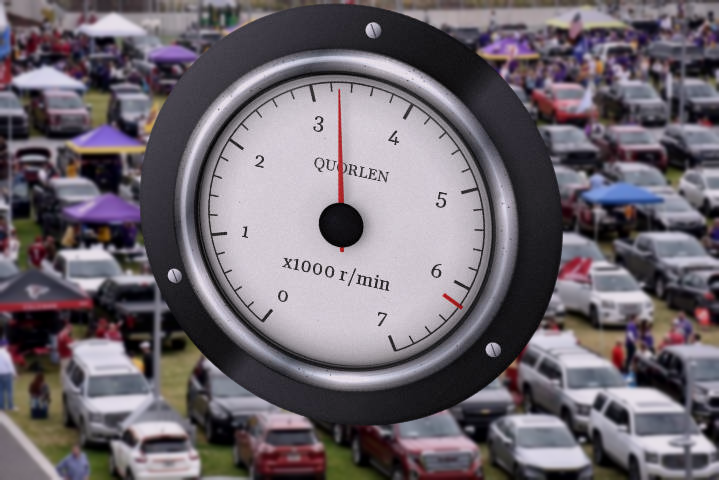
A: 3300 rpm
